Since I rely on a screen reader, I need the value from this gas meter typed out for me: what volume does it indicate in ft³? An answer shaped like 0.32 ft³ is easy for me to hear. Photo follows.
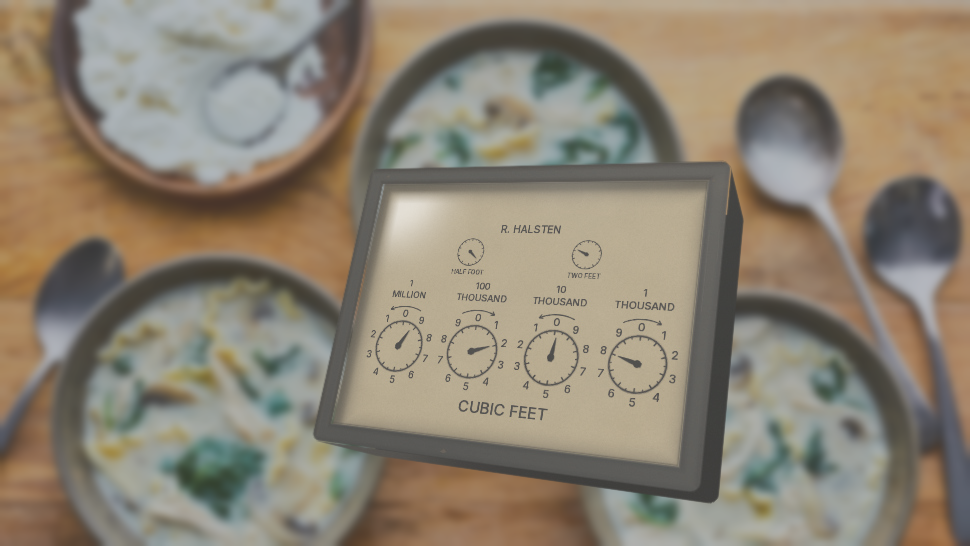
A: 919800 ft³
